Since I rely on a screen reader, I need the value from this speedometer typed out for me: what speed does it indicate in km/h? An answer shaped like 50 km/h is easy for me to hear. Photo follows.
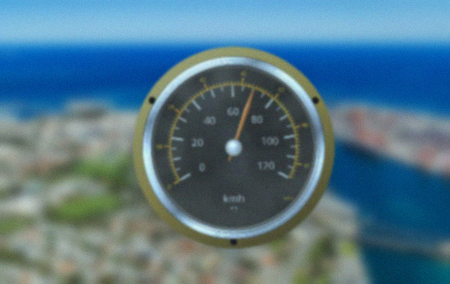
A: 70 km/h
